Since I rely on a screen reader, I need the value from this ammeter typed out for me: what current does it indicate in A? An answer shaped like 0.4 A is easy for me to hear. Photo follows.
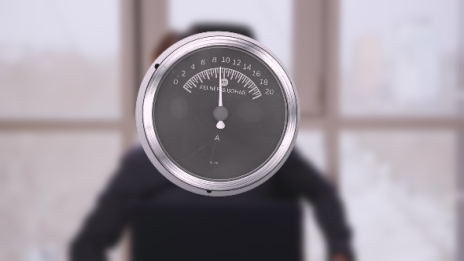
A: 9 A
